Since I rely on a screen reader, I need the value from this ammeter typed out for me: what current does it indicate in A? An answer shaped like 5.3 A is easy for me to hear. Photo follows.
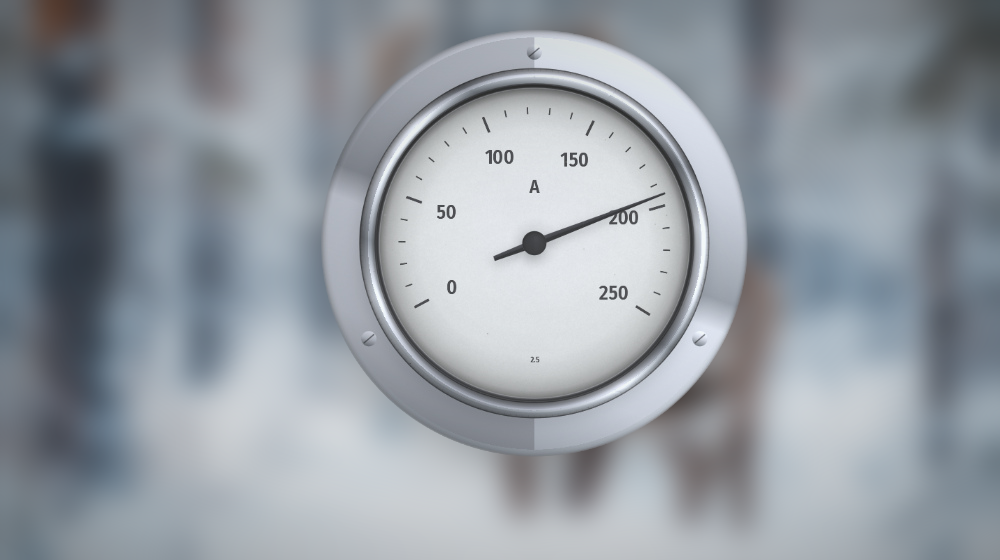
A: 195 A
